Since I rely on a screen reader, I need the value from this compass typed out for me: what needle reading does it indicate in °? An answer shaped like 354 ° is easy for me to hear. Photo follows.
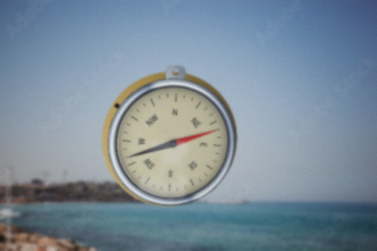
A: 70 °
